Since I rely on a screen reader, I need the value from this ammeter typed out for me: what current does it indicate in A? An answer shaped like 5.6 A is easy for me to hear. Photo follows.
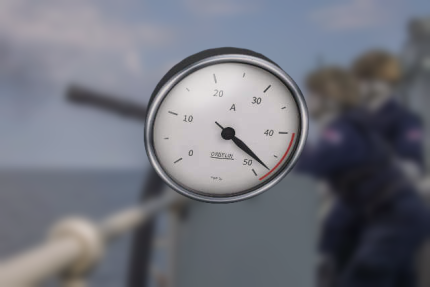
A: 47.5 A
